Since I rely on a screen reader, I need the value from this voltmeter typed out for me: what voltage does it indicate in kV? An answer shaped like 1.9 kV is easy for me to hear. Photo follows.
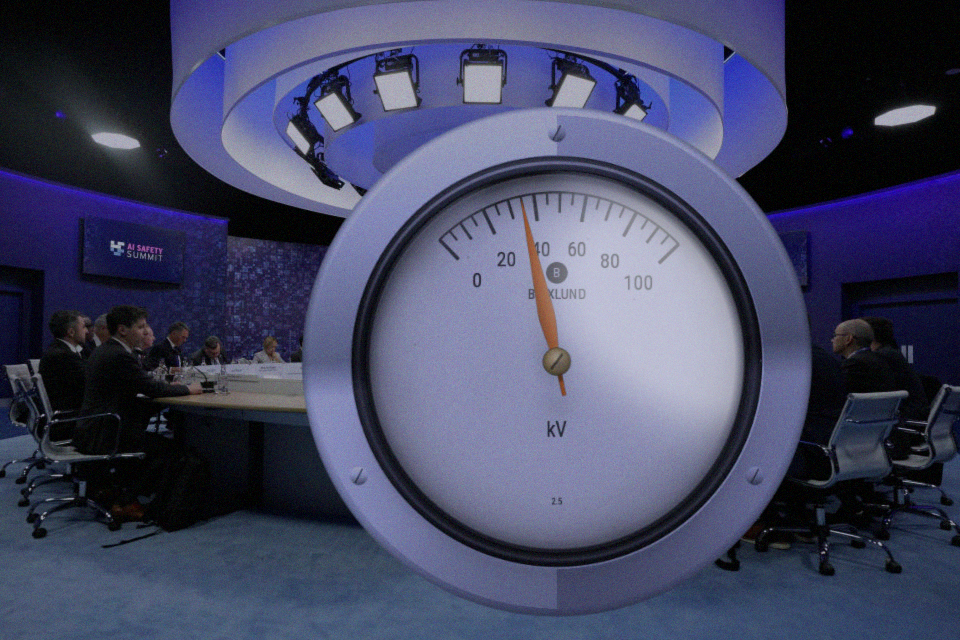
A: 35 kV
